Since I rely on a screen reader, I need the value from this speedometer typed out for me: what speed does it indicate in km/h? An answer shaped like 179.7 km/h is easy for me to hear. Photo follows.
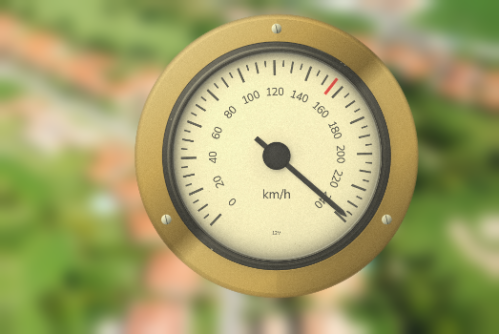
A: 237.5 km/h
